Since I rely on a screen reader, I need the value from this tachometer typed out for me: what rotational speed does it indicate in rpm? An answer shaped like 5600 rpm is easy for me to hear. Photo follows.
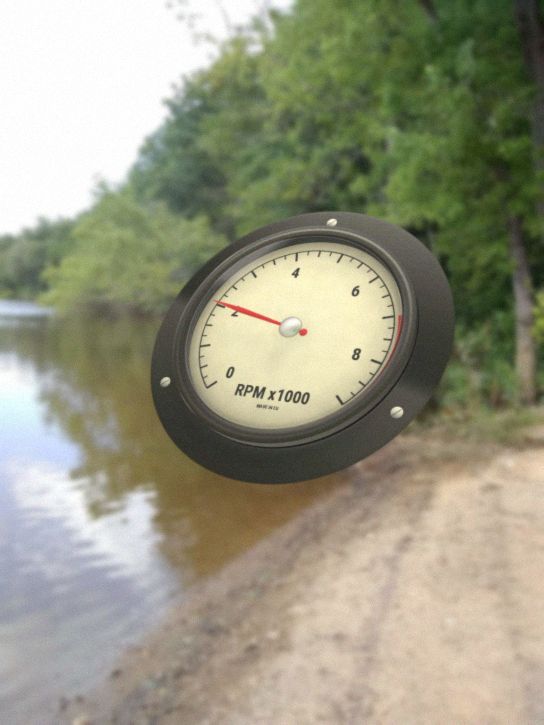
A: 2000 rpm
